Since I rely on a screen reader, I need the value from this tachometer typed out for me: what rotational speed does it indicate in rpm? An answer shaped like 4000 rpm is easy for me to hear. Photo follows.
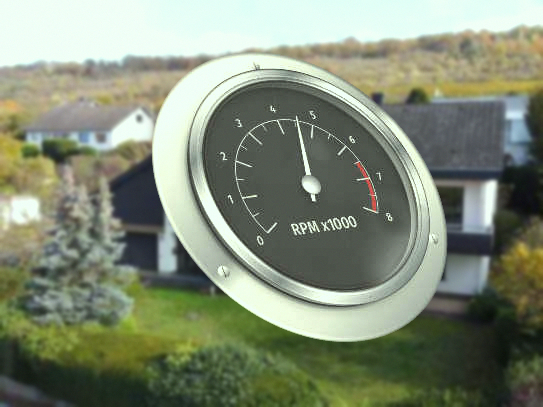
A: 4500 rpm
